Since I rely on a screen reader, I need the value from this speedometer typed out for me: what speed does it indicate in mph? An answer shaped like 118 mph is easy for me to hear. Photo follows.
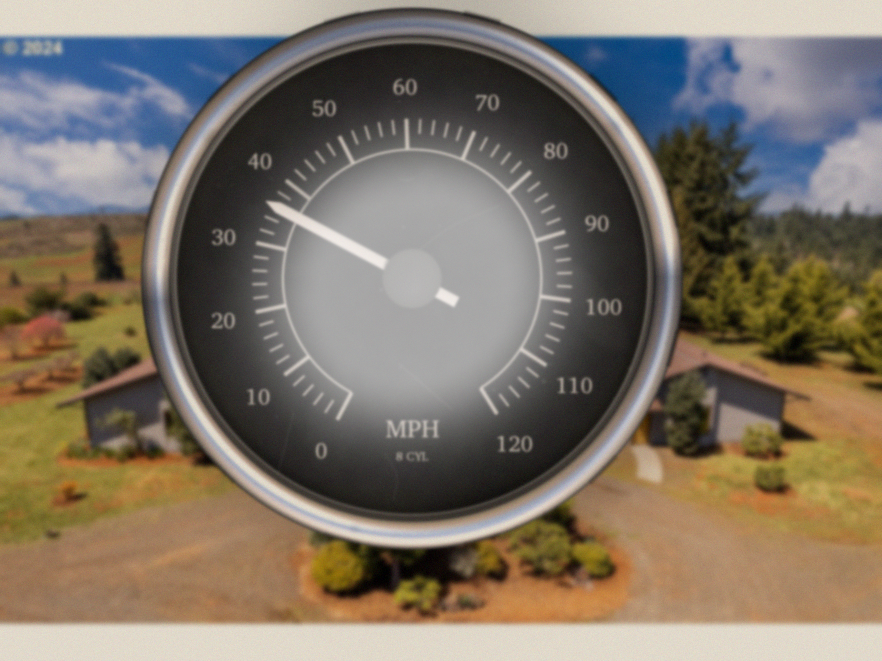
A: 36 mph
